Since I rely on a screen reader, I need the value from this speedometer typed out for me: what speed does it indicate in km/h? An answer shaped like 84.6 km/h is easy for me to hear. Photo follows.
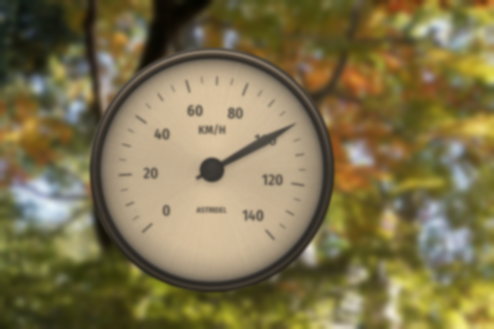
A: 100 km/h
